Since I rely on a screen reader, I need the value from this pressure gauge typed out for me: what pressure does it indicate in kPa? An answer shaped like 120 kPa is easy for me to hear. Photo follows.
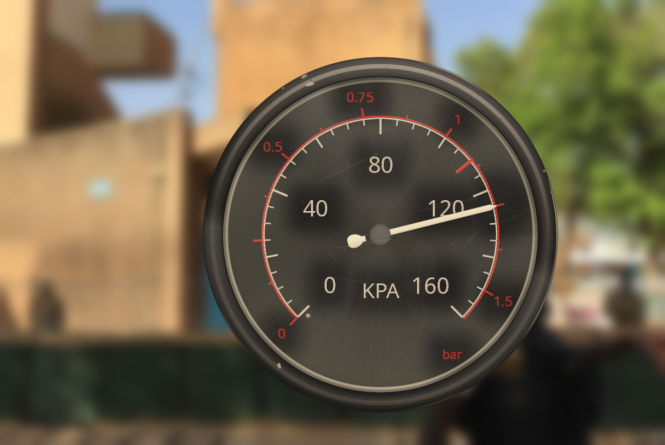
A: 125 kPa
